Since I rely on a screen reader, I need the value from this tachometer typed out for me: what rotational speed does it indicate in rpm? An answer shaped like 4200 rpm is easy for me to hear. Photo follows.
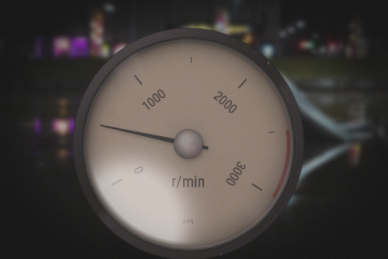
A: 500 rpm
